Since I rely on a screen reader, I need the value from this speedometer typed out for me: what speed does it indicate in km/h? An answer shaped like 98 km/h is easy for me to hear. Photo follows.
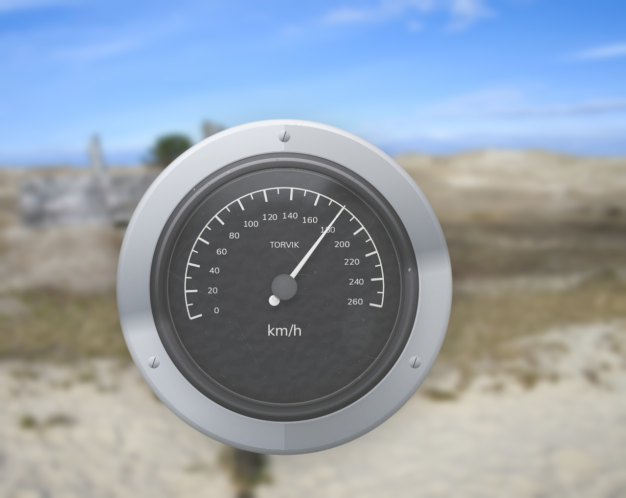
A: 180 km/h
